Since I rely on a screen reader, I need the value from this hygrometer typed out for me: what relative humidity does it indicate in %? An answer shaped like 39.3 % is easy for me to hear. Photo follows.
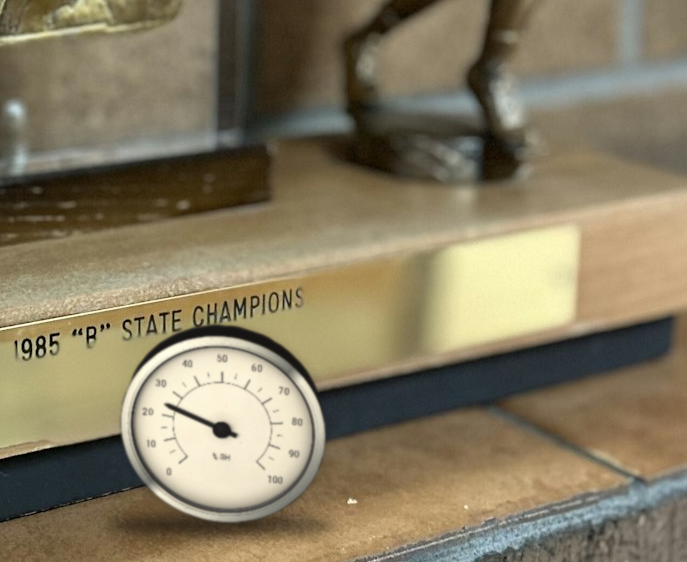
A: 25 %
